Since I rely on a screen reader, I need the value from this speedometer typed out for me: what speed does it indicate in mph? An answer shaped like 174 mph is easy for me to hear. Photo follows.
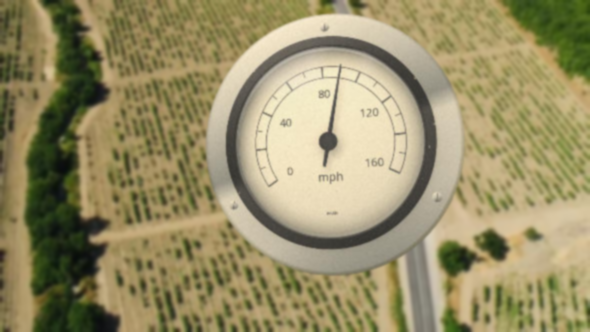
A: 90 mph
